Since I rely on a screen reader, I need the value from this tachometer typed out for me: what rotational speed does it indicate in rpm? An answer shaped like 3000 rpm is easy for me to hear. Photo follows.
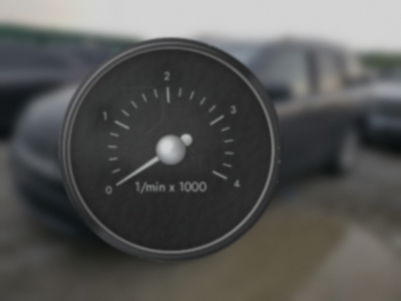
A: 0 rpm
